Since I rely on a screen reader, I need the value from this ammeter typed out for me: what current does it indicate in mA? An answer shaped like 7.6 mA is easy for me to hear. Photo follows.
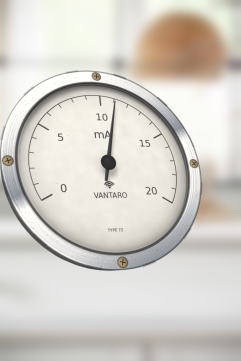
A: 11 mA
